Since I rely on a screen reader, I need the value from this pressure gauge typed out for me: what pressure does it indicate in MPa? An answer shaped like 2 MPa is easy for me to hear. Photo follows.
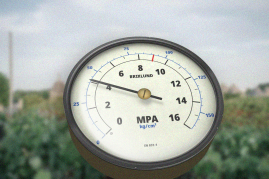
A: 4 MPa
